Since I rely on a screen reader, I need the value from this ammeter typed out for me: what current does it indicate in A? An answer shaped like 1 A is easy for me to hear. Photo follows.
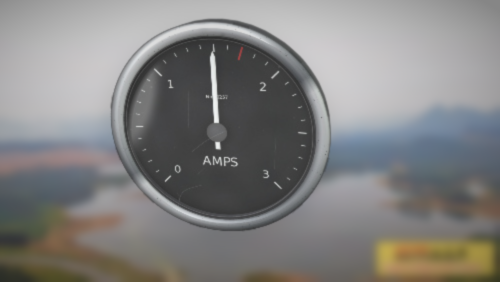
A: 1.5 A
